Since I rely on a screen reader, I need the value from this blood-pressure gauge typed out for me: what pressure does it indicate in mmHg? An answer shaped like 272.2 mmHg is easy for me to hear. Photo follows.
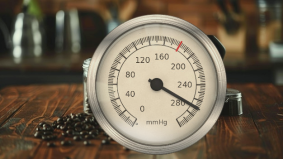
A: 270 mmHg
